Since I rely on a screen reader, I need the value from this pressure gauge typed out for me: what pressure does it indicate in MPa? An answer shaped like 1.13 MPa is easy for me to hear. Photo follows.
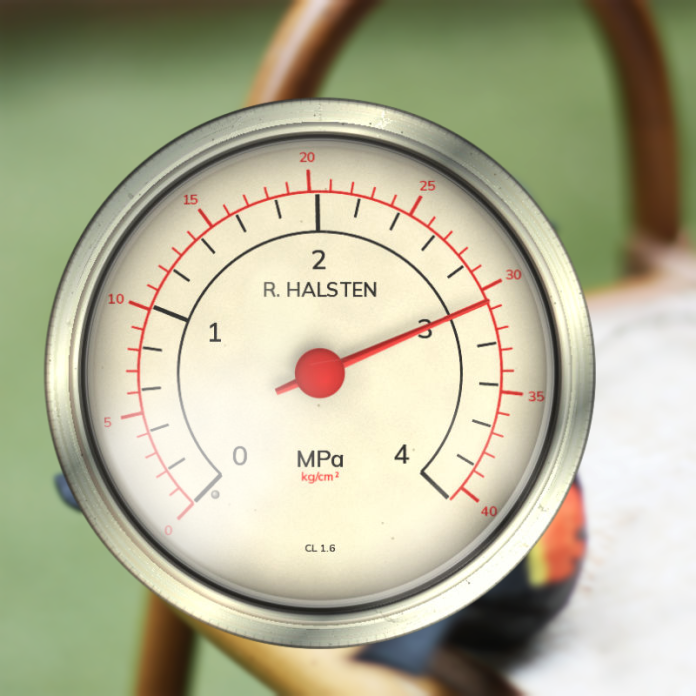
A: 3 MPa
